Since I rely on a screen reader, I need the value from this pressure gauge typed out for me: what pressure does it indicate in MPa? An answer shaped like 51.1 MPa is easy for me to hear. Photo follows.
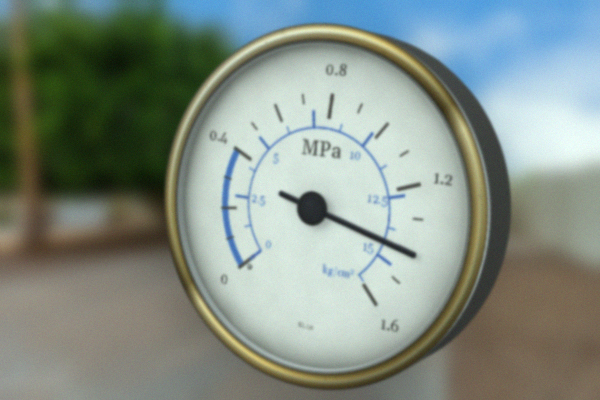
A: 1.4 MPa
